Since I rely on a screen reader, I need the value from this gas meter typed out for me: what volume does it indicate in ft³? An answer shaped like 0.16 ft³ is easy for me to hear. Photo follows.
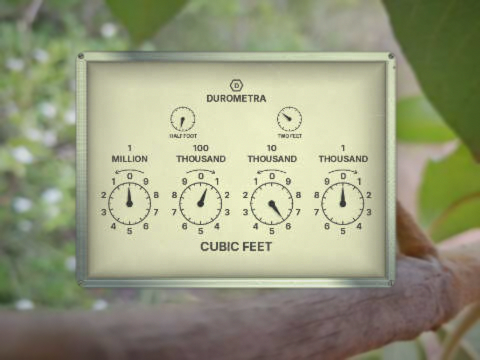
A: 6000 ft³
